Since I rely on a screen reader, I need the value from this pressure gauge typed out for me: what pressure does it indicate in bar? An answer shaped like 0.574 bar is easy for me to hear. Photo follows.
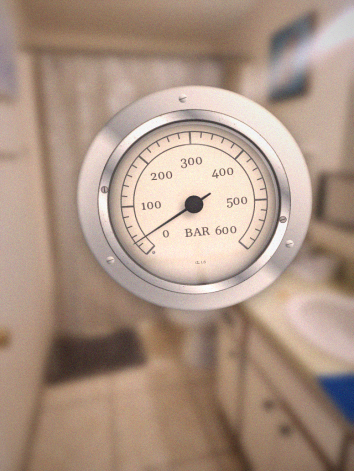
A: 30 bar
